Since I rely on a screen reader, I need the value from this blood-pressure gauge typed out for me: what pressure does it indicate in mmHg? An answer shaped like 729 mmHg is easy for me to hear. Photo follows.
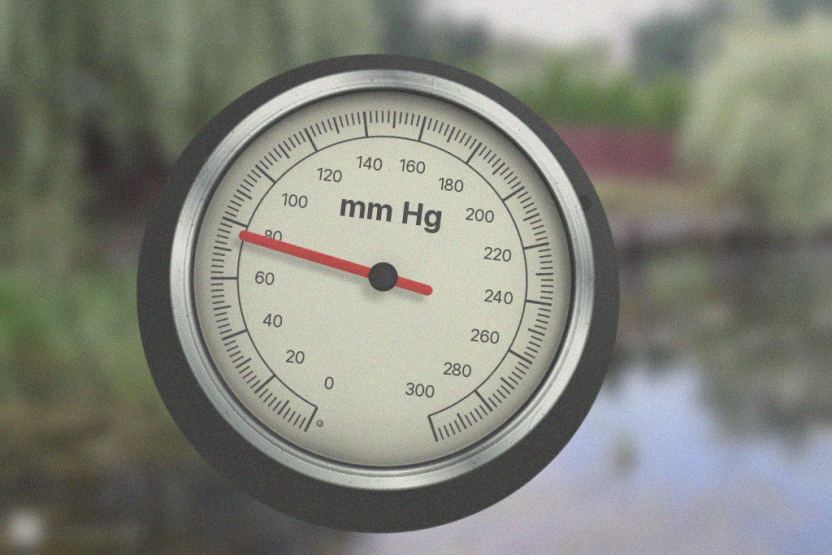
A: 76 mmHg
